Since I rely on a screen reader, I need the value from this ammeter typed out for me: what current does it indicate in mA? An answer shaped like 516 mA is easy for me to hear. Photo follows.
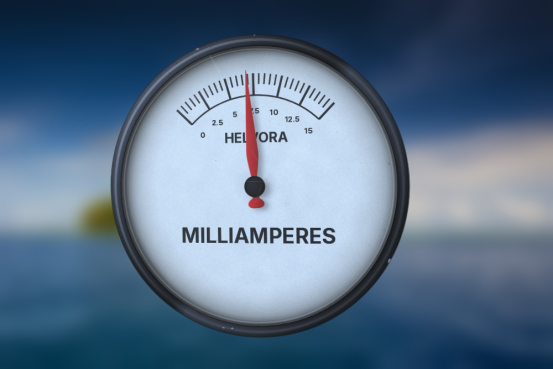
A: 7 mA
